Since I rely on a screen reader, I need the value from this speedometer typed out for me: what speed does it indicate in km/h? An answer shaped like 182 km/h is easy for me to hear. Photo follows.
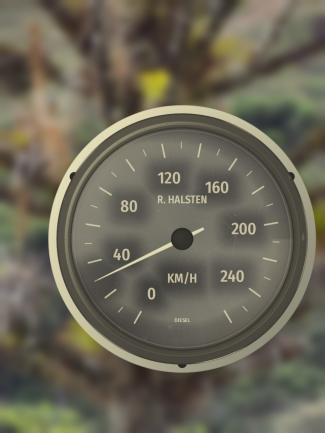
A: 30 km/h
